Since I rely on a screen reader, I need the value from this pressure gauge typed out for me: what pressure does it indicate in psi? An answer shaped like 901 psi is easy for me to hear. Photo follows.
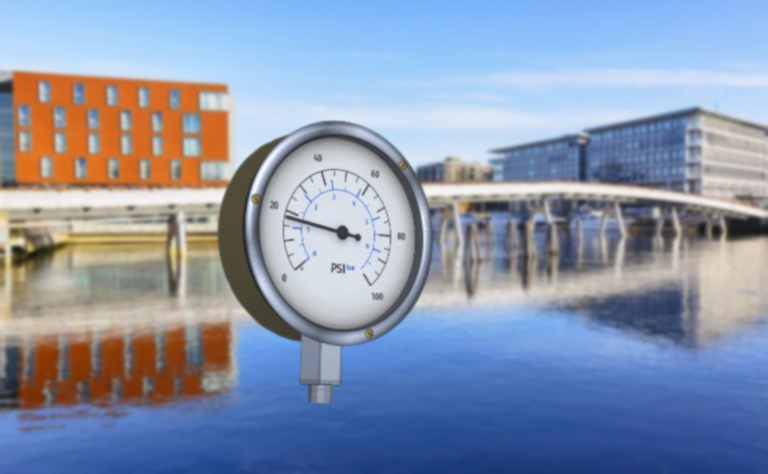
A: 17.5 psi
